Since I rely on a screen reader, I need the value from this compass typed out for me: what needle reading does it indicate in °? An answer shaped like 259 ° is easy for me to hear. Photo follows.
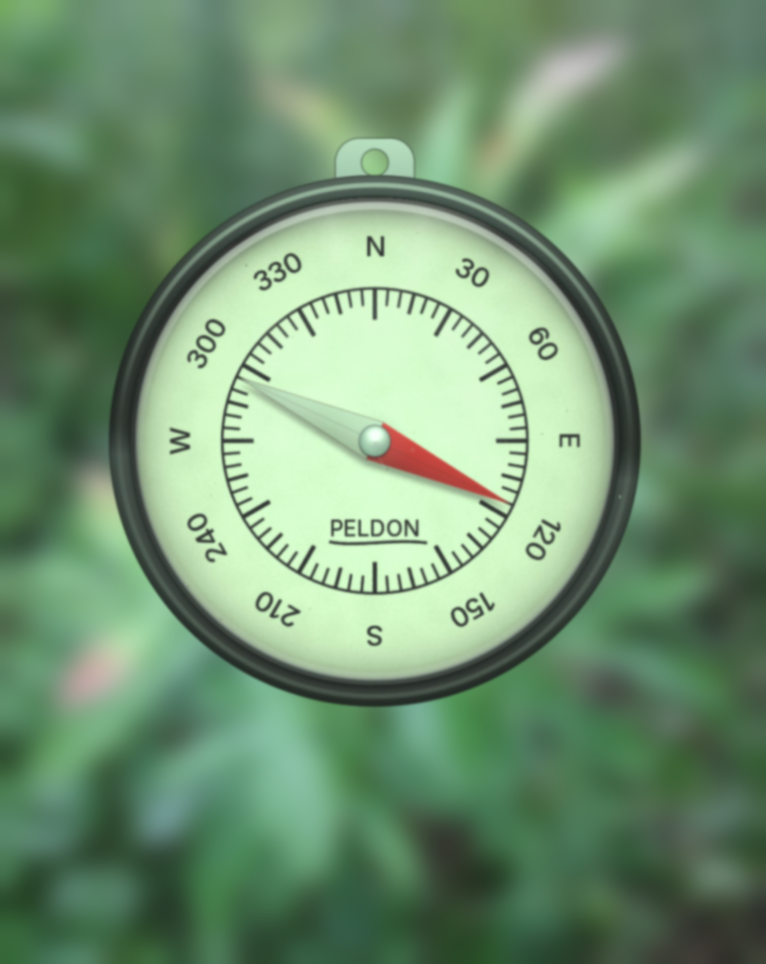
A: 115 °
